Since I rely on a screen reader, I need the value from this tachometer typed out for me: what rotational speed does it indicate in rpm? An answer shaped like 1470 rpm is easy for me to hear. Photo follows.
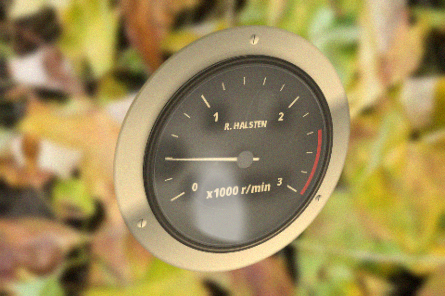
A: 400 rpm
